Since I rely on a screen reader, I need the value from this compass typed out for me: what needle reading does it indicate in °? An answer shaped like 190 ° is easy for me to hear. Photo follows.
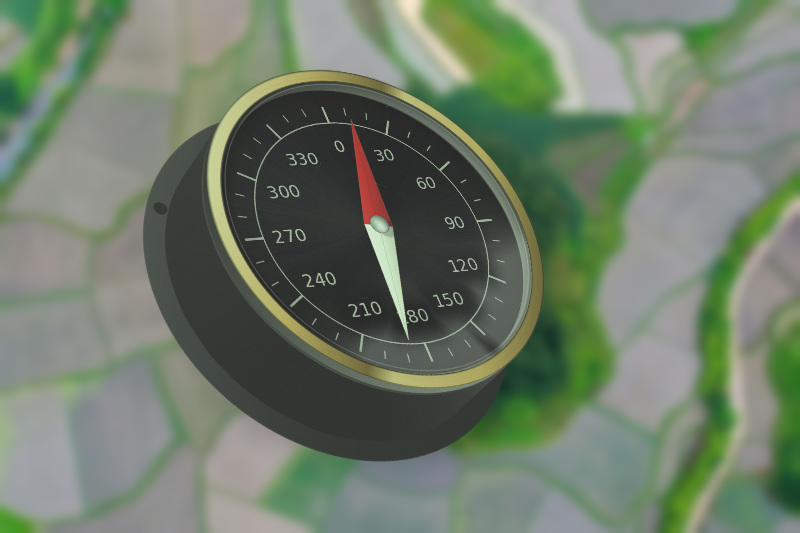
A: 10 °
